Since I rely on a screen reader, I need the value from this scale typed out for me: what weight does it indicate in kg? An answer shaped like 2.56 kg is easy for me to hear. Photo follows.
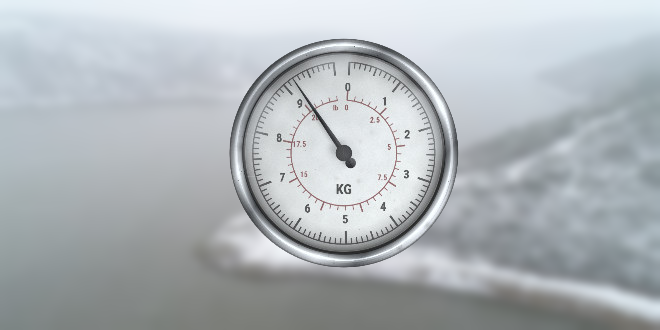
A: 9.2 kg
